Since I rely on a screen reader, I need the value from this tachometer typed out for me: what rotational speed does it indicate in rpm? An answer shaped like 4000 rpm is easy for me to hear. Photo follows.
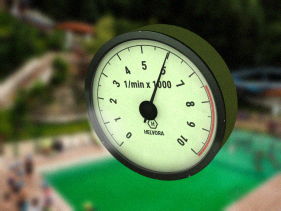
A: 6000 rpm
